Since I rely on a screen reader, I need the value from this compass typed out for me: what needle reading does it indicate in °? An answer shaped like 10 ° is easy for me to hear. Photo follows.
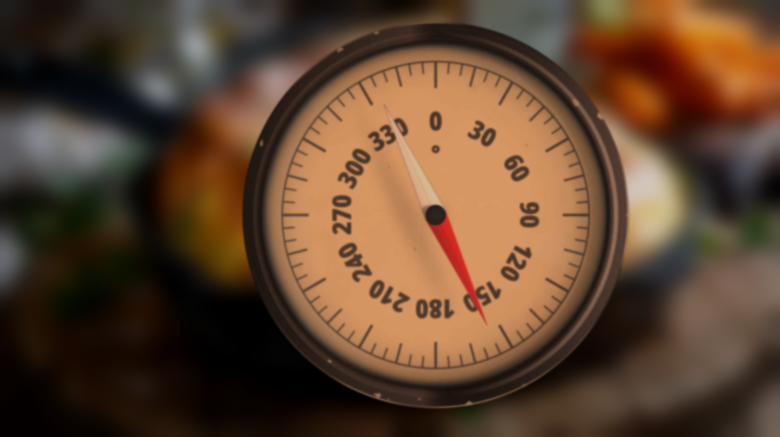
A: 155 °
